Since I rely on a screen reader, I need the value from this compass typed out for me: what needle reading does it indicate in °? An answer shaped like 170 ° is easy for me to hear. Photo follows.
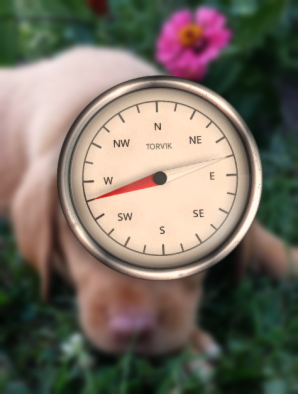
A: 255 °
